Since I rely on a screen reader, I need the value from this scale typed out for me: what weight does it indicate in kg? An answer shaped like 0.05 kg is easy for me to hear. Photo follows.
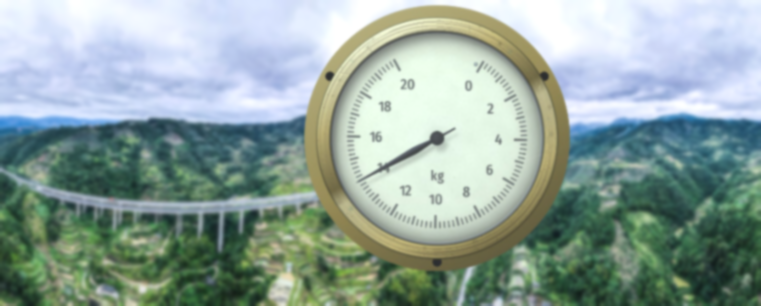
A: 14 kg
